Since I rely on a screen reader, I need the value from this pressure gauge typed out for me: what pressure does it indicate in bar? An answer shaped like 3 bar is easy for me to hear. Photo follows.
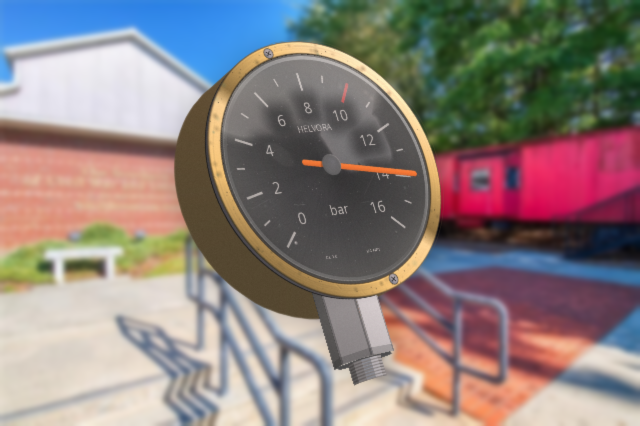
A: 14 bar
